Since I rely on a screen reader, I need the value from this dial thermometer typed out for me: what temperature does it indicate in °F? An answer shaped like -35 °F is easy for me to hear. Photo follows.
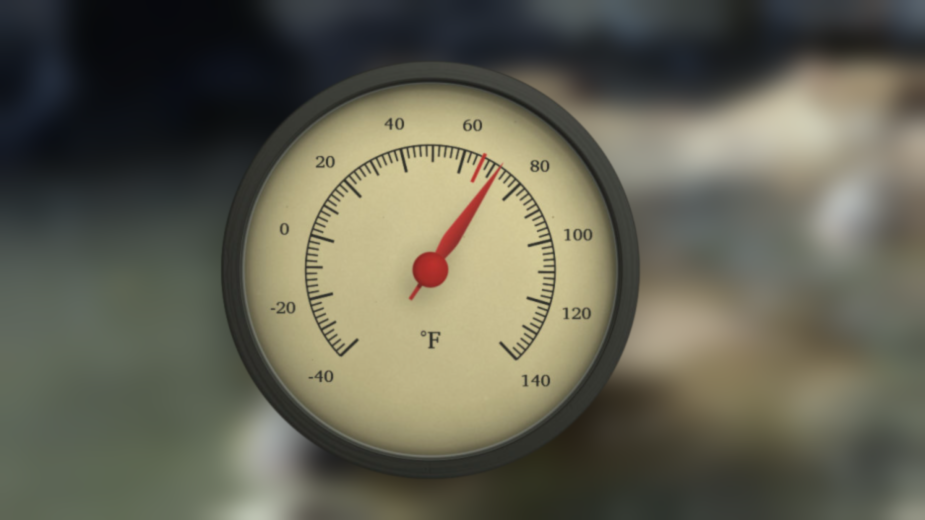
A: 72 °F
